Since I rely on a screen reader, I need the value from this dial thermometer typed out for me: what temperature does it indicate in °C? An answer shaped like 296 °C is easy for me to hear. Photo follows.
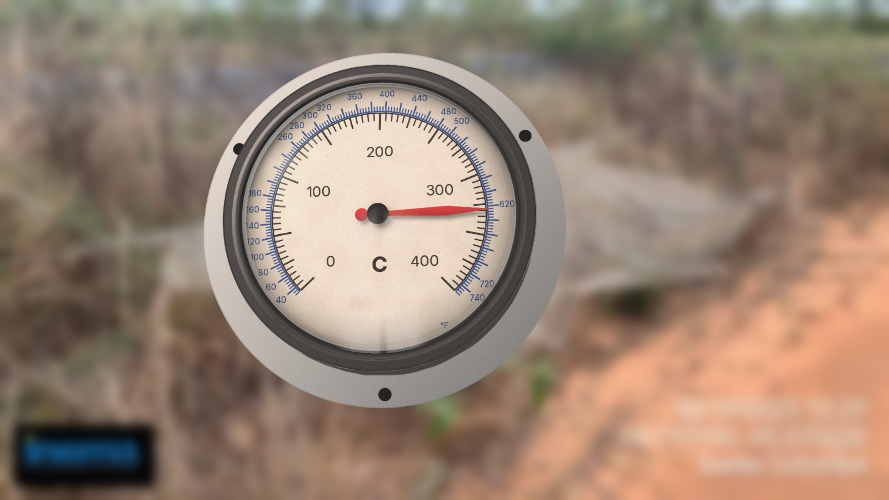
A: 330 °C
